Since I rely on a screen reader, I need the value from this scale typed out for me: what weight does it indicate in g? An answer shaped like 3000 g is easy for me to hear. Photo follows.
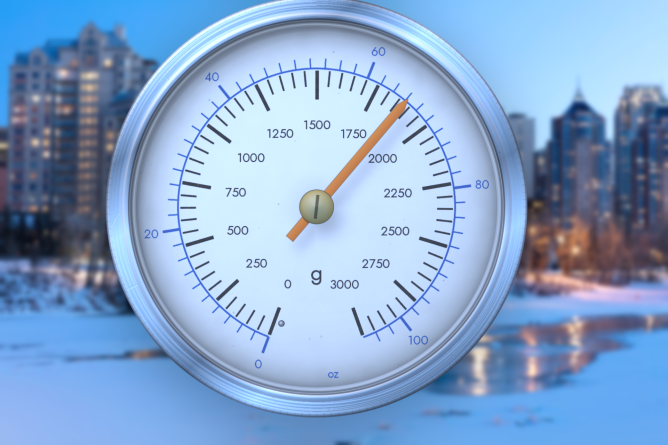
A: 1875 g
